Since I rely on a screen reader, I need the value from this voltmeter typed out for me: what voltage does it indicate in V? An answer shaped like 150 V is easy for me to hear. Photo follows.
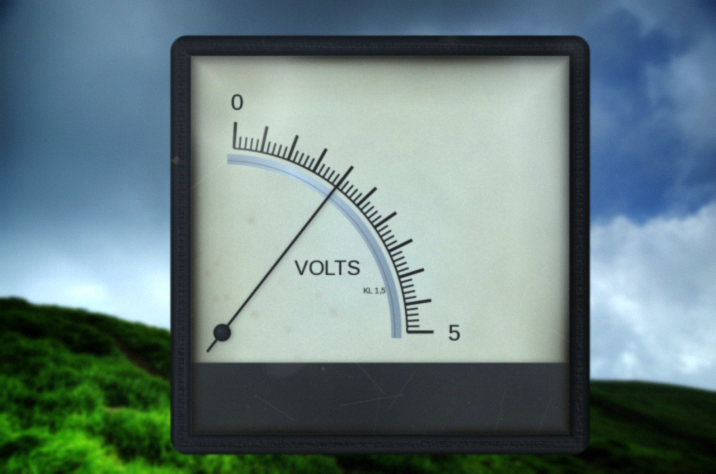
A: 2 V
